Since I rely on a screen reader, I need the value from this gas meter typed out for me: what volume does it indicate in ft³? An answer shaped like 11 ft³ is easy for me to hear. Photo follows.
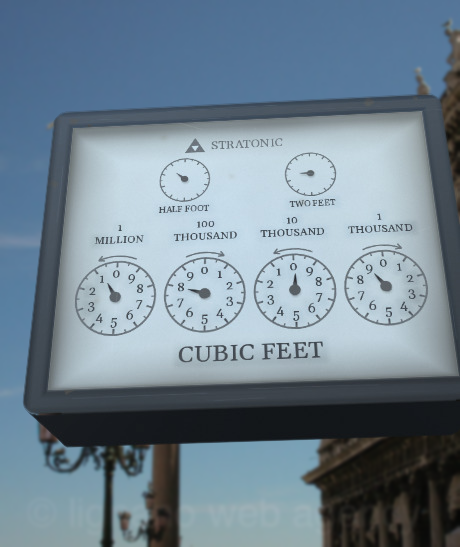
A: 79900 ft³
